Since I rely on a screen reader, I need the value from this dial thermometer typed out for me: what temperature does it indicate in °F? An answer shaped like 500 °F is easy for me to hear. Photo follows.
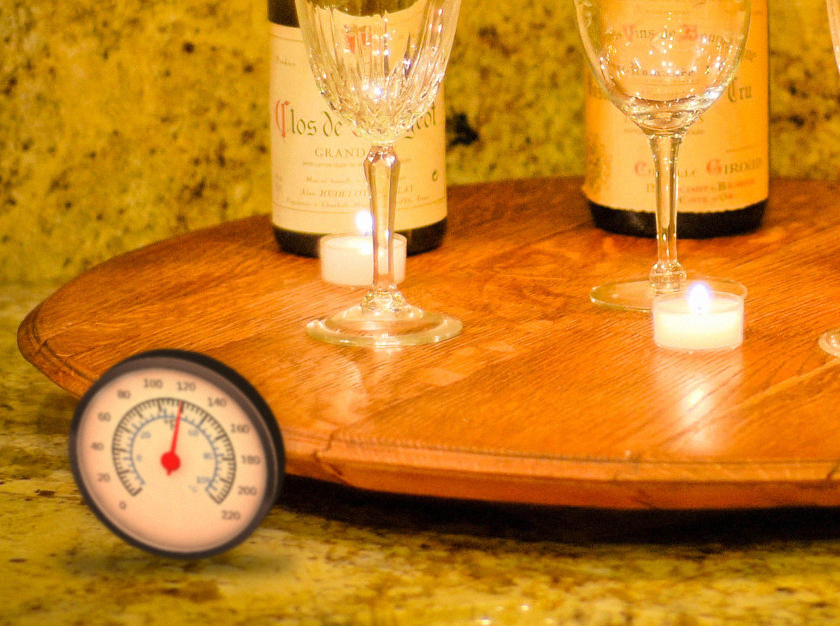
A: 120 °F
